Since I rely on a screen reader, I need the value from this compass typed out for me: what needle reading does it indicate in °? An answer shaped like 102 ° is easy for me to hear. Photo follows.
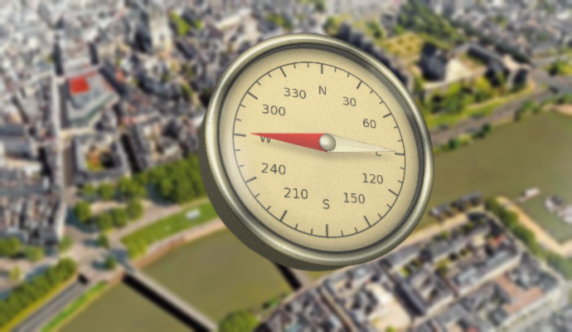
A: 270 °
